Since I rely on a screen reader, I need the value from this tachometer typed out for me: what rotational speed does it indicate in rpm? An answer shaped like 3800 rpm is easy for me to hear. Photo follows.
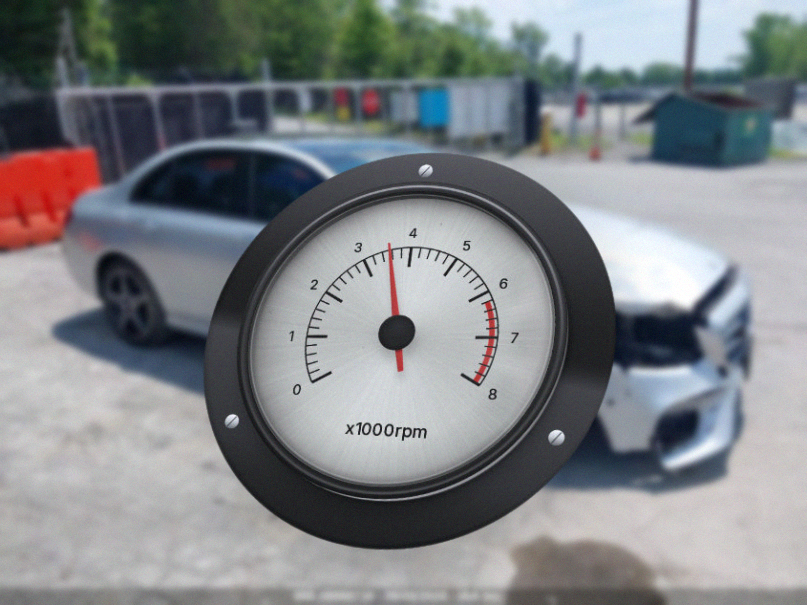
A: 3600 rpm
